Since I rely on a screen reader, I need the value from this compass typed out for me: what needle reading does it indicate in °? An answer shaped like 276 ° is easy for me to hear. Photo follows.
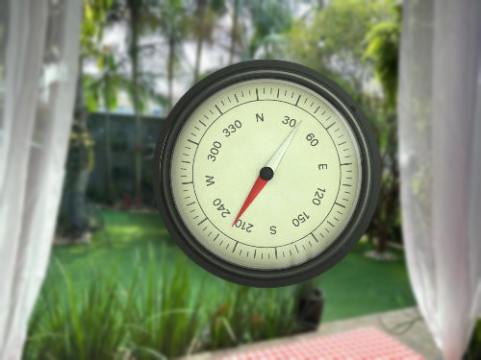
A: 220 °
